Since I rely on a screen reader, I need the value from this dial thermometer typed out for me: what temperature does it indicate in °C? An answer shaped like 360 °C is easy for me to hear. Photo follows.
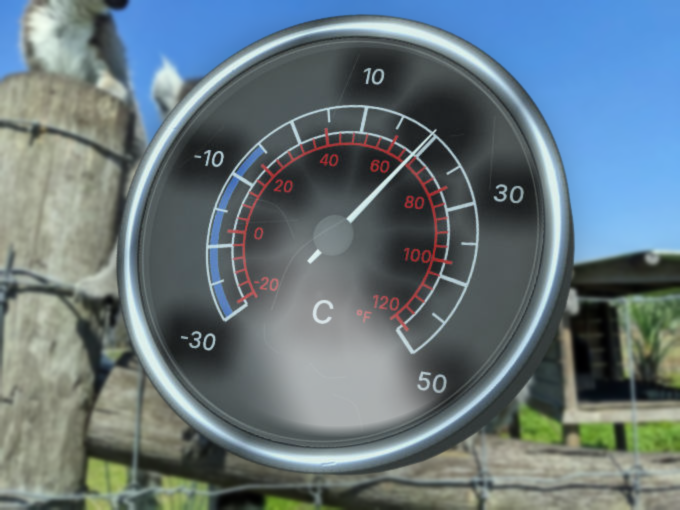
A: 20 °C
